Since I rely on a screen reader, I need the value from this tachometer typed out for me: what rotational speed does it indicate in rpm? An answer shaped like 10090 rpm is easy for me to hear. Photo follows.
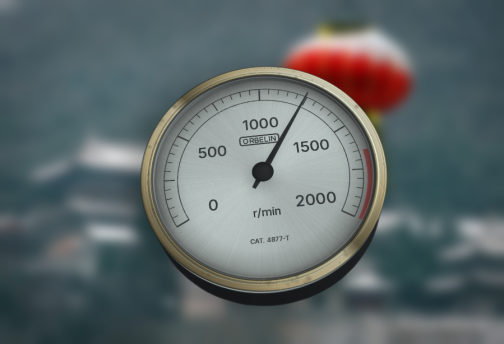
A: 1250 rpm
